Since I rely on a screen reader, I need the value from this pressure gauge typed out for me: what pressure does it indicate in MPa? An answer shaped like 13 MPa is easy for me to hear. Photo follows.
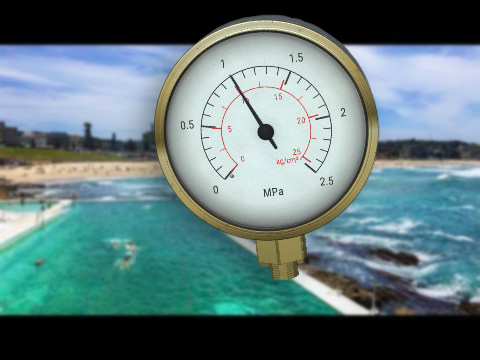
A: 1 MPa
